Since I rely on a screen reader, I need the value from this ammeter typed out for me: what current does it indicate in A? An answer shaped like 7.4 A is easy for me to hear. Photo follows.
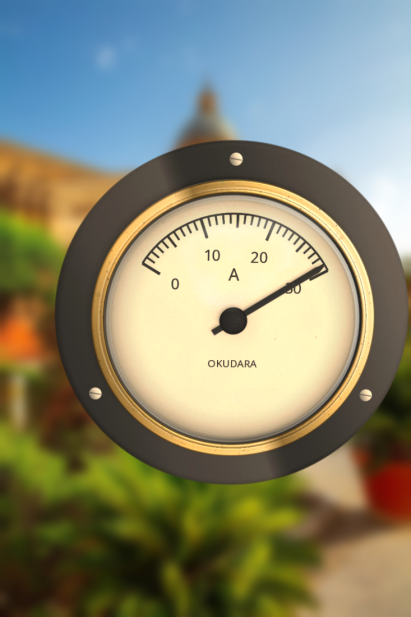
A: 29 A
